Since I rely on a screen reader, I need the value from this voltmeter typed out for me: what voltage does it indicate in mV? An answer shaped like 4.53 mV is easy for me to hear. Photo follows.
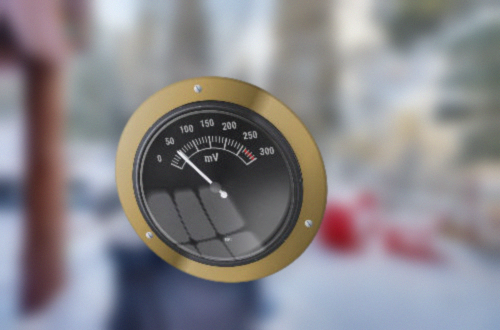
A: 50 mV
